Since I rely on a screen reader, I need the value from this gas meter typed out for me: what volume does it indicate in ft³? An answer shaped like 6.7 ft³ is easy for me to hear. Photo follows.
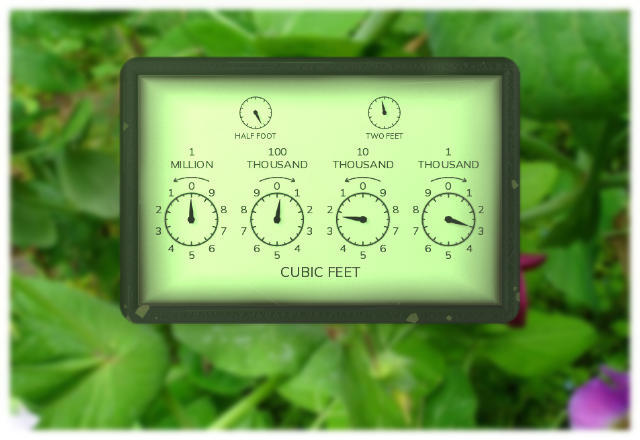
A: 2300 ft³
